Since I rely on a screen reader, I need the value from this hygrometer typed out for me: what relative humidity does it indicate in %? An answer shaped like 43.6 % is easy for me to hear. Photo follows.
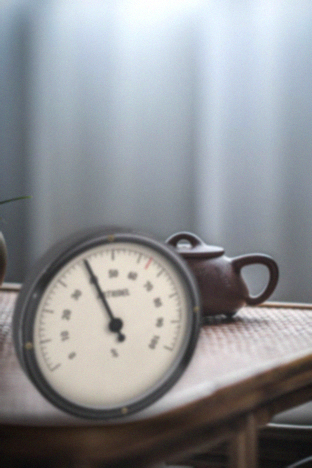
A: 40 %
